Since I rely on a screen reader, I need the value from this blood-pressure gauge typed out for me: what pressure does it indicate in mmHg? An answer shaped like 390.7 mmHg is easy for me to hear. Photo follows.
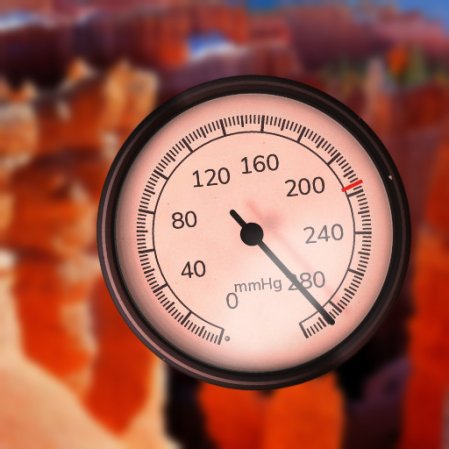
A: 286 mmHg
